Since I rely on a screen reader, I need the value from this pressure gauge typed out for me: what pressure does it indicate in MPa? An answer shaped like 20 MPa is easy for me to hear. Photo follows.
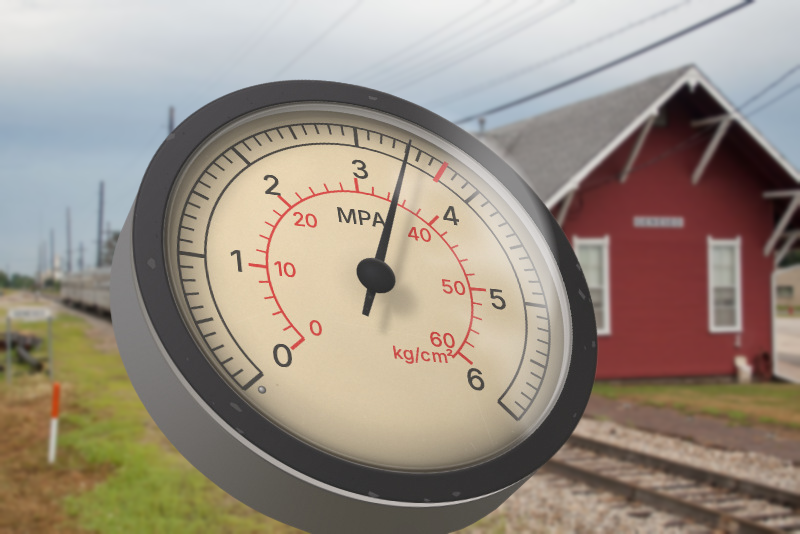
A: 3.4 MPa
